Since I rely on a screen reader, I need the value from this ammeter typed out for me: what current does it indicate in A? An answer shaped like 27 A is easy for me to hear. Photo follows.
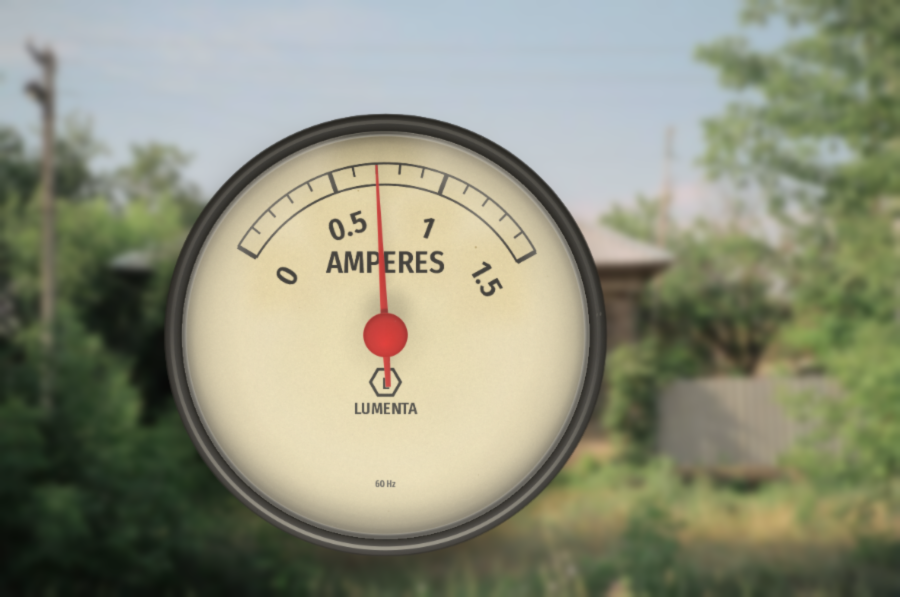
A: 0.7 A
